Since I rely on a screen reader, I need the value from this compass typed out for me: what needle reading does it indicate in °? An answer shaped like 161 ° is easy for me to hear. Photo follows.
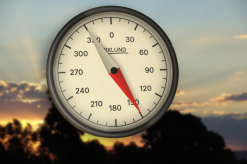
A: 150 °
